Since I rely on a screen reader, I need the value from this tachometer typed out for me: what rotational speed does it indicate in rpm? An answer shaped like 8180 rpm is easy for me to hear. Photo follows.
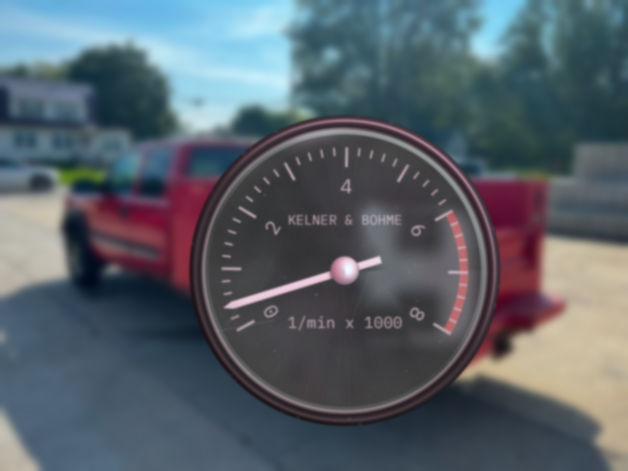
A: 400 rpm
